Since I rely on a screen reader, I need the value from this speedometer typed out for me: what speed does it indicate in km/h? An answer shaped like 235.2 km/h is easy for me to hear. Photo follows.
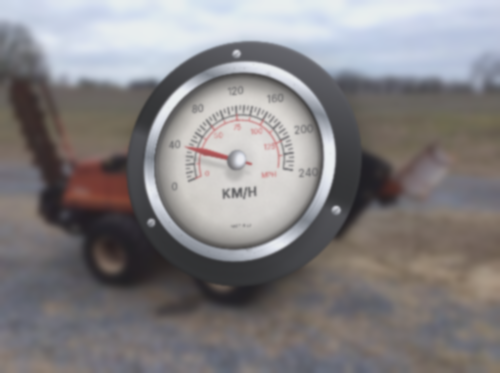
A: 40 km/h
